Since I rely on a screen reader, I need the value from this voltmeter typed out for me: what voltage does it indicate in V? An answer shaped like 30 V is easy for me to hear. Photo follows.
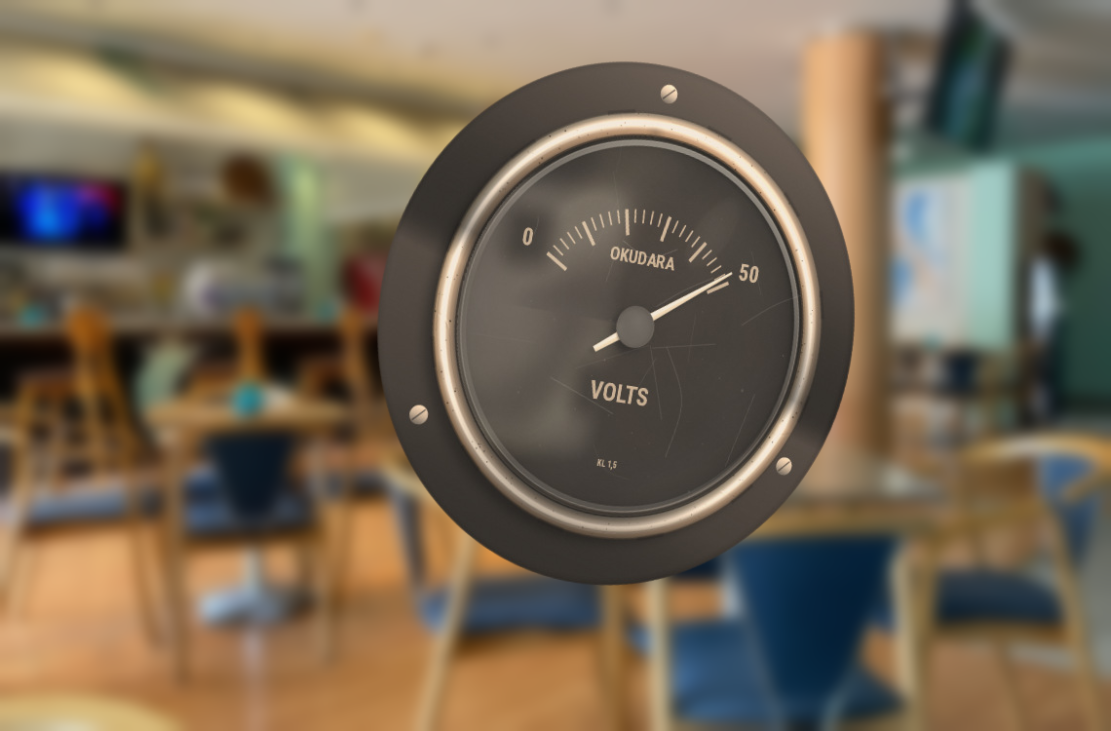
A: 48 V
